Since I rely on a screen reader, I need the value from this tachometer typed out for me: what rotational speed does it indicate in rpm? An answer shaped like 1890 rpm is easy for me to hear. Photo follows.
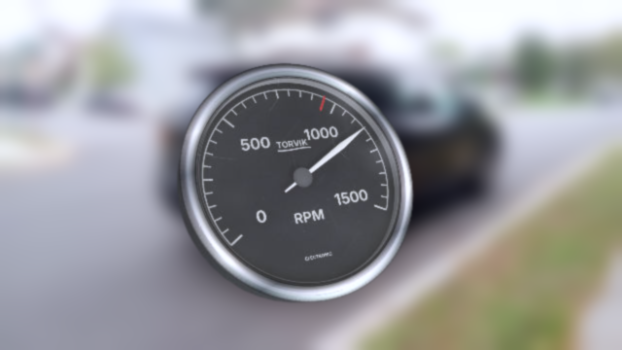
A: 1150 rpm
